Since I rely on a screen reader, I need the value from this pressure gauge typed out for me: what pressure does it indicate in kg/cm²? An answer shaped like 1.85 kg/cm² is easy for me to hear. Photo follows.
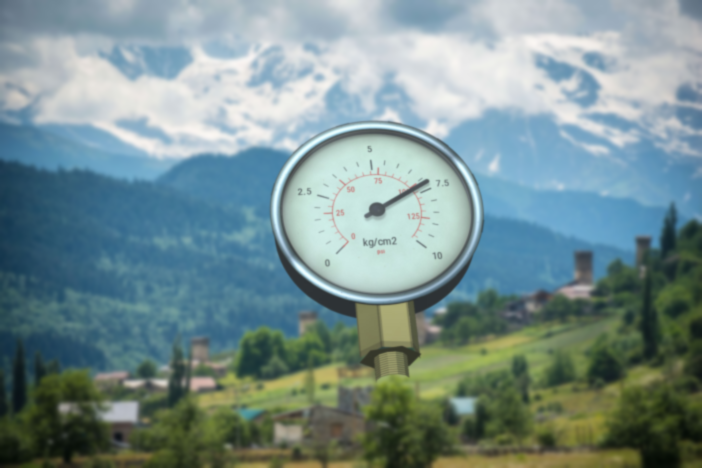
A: 7.25 kg/cm²
